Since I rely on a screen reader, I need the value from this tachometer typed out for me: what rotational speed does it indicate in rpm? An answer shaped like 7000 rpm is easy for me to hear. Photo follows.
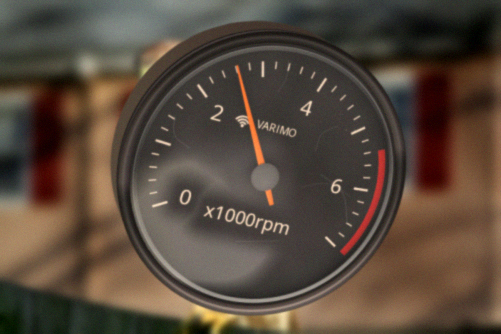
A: 2600 rpm
